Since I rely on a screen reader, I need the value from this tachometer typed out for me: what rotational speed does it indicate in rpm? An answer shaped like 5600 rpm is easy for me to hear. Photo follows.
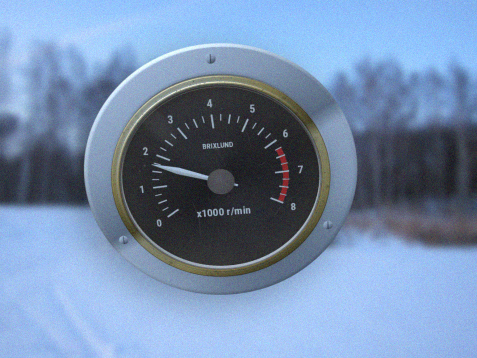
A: 1750 rpm
